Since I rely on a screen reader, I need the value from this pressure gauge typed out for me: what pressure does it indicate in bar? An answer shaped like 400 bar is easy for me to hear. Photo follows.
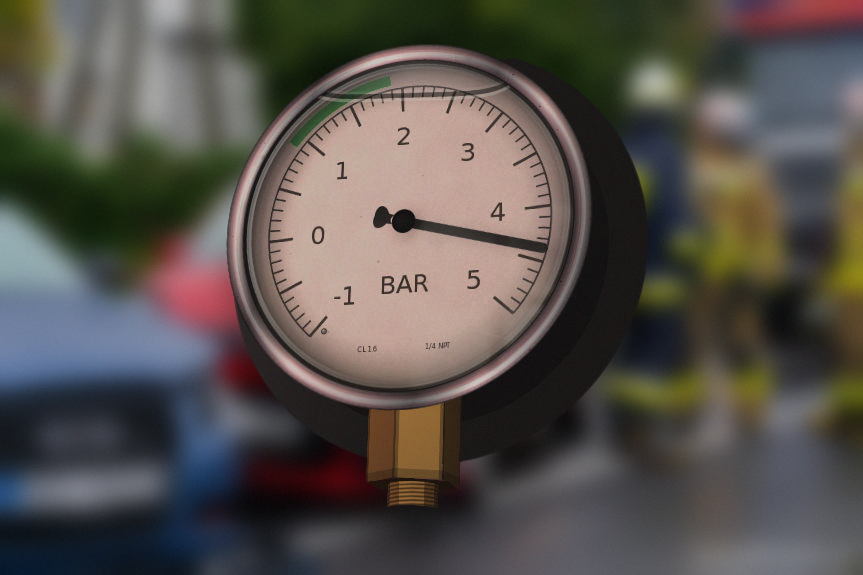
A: 4.4 bar
